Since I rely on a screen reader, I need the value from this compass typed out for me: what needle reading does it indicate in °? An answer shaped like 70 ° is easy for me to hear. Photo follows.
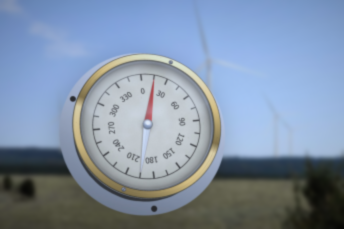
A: 15 °
